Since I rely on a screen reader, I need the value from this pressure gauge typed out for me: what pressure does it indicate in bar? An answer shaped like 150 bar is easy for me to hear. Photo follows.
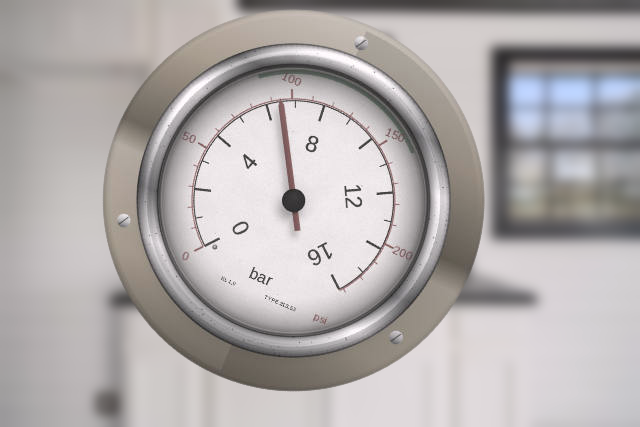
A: 6.5 bar
